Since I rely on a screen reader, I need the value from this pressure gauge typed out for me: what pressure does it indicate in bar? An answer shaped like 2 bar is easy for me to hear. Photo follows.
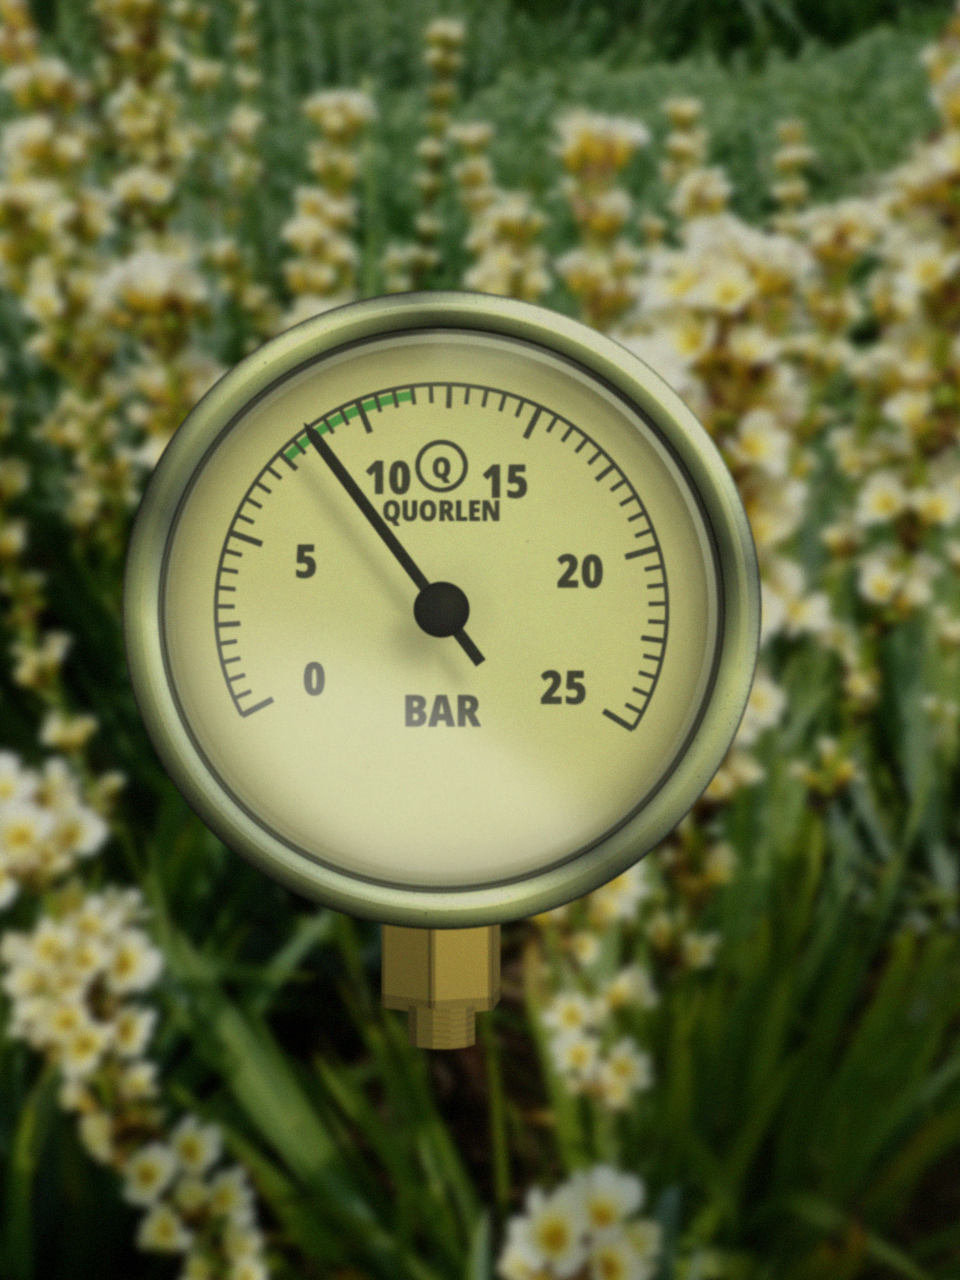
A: 8.5 bar
